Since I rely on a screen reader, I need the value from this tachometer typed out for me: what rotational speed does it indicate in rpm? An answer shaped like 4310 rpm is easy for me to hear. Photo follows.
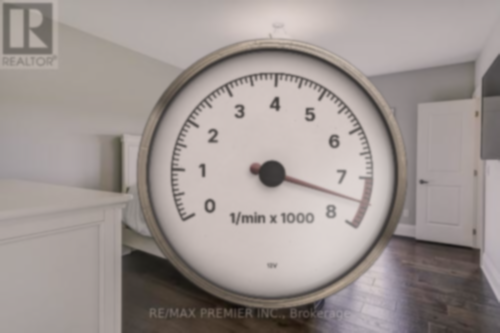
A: 7500 rpm
